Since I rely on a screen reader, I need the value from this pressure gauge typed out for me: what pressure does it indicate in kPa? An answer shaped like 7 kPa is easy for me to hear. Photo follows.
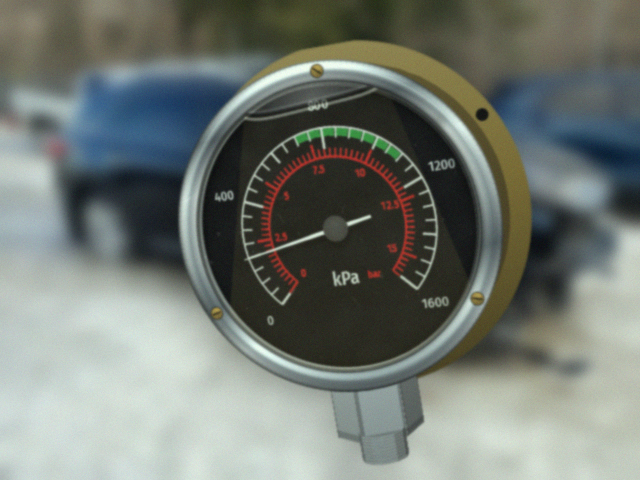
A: 200 kPa
